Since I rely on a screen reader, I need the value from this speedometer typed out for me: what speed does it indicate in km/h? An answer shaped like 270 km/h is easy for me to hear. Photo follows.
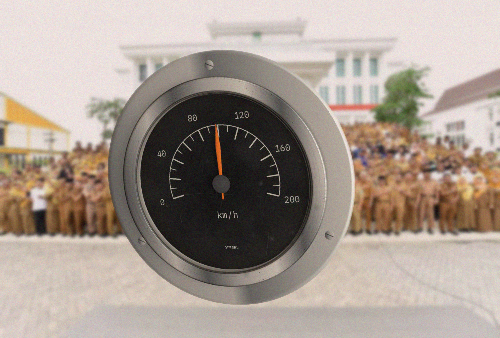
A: 100 km/h
